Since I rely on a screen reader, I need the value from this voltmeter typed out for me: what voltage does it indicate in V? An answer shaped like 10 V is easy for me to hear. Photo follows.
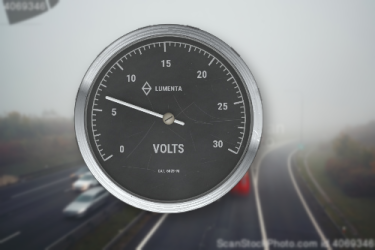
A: 6.5 V
